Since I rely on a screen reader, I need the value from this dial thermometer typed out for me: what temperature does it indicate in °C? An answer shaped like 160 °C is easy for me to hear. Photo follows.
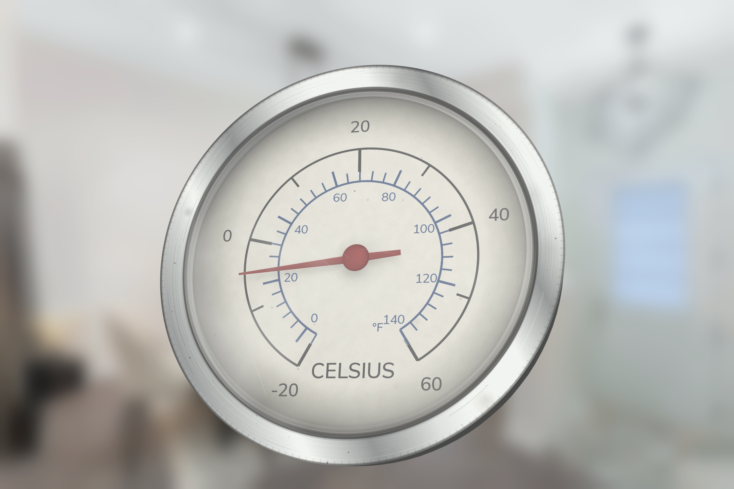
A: -5 °C
